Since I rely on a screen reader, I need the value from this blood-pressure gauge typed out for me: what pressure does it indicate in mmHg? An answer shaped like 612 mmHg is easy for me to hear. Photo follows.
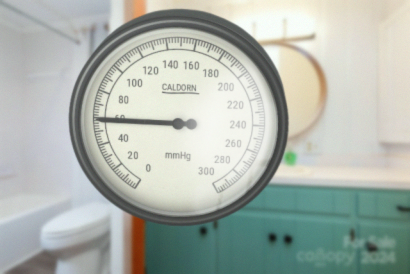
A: 60 mmHg
